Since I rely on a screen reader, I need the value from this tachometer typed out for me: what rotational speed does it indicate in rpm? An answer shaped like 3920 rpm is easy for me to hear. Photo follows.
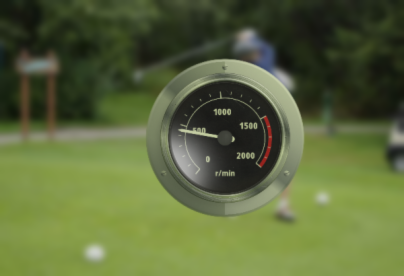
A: 450 rpm
